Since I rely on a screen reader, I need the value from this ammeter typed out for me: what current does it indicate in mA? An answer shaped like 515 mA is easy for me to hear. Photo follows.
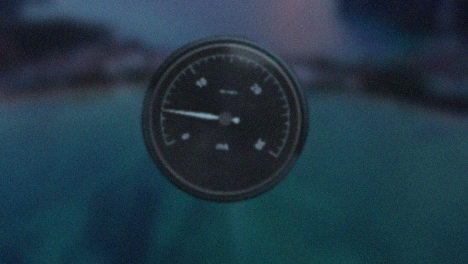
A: 4 mA
